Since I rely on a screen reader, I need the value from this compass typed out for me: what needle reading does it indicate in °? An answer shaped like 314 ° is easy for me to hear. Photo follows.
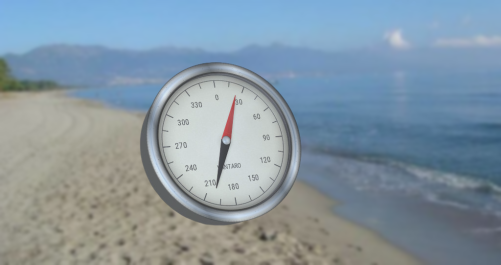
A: 22.5 °
